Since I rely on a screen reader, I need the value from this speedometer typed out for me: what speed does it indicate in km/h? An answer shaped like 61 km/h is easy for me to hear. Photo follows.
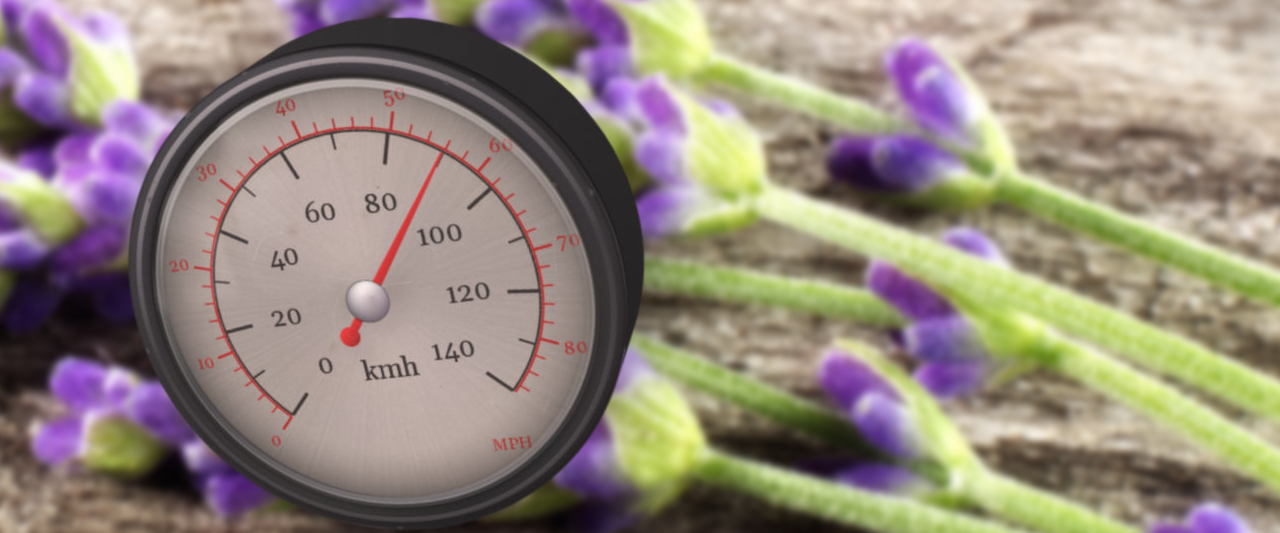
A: 90 km/h
